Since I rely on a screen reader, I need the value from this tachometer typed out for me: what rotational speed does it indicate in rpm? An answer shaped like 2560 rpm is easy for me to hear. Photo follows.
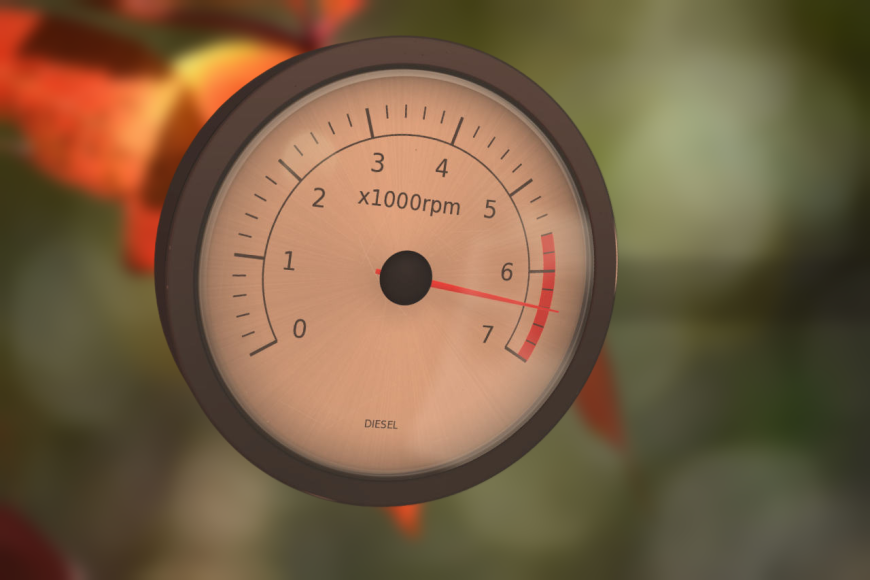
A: 6400 rpm
